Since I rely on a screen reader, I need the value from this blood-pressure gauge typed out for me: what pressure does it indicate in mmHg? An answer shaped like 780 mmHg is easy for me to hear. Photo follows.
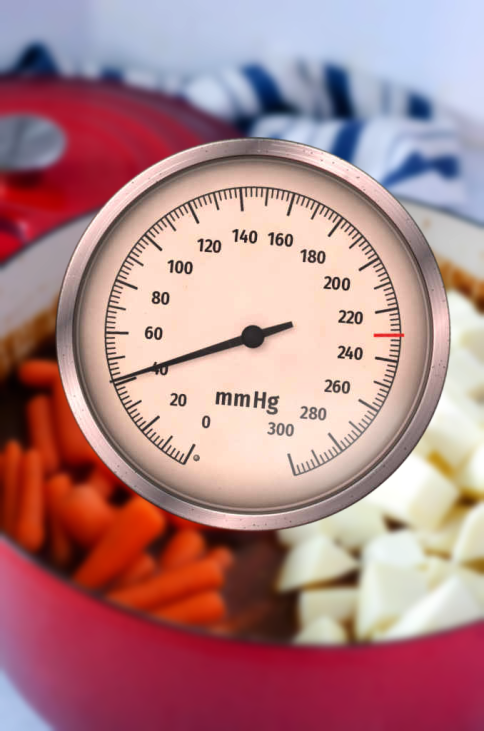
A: 42 mmHg
